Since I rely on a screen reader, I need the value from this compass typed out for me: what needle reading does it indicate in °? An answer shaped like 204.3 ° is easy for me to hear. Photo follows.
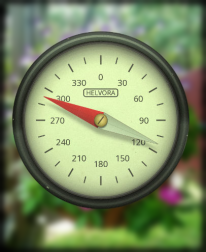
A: 292.5 °
